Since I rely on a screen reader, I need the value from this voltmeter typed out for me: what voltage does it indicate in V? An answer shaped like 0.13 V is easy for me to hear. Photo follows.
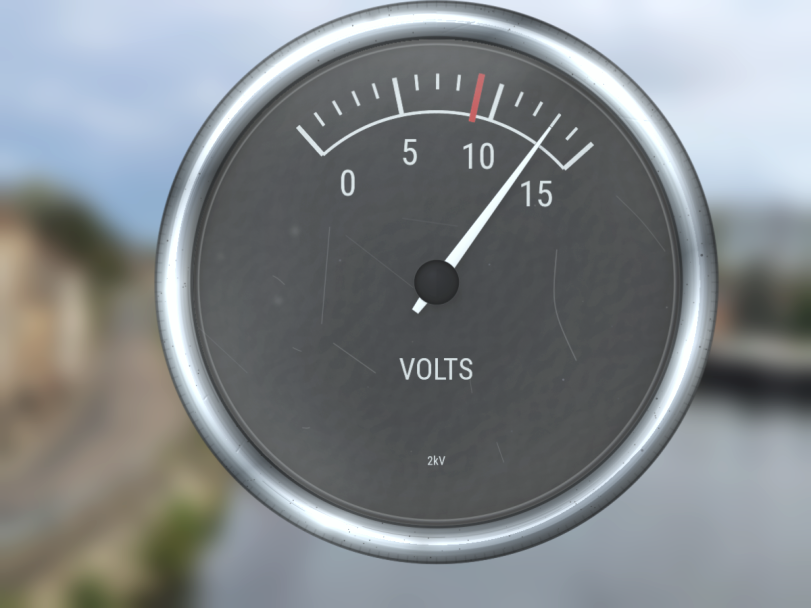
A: 13 V
